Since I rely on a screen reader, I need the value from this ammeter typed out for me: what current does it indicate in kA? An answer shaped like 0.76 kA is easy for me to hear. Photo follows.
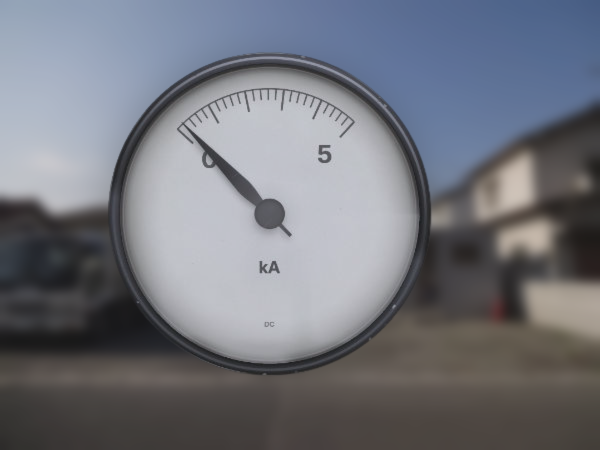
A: 0.2 kA
